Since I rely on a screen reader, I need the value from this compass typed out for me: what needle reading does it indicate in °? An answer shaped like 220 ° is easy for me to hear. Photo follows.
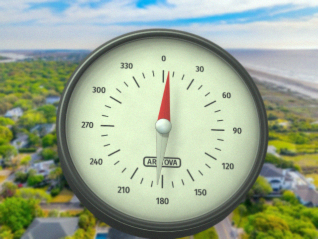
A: 5 °
